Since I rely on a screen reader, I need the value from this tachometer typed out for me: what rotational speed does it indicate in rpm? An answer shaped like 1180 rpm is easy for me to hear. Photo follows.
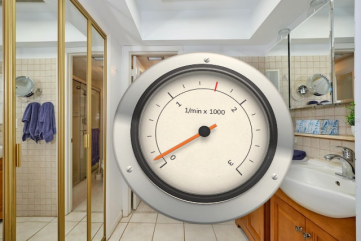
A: 100 rpm
